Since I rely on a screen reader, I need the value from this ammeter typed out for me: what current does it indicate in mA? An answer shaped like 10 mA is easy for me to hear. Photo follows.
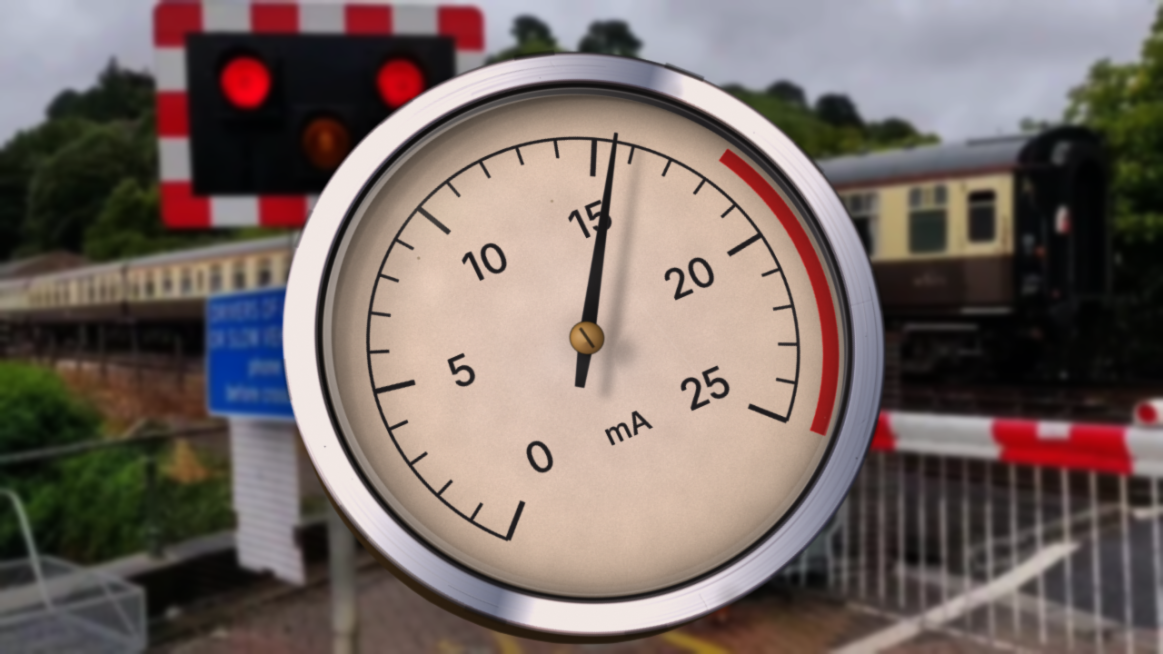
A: 15.5 mA
